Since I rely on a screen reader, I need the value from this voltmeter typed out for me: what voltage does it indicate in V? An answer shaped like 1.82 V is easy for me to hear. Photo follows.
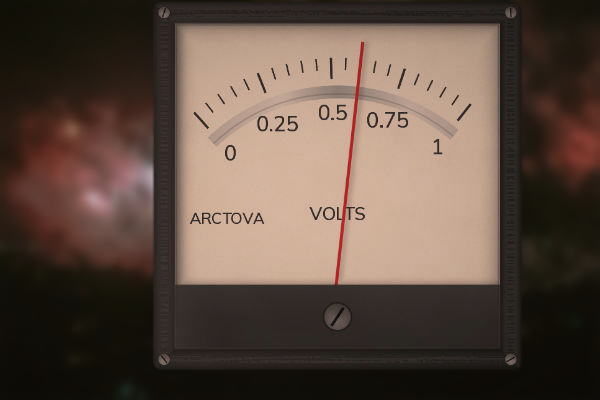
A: 0.6 V
